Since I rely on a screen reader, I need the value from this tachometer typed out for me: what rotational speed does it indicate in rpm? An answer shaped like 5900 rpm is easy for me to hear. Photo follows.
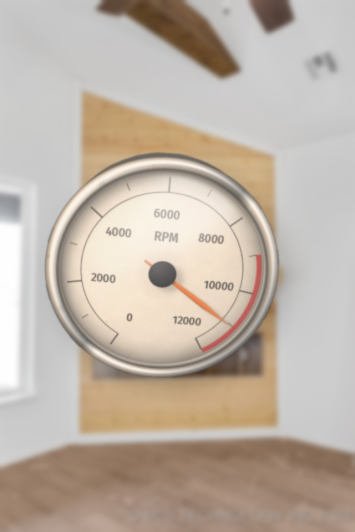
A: 11000 rpm
